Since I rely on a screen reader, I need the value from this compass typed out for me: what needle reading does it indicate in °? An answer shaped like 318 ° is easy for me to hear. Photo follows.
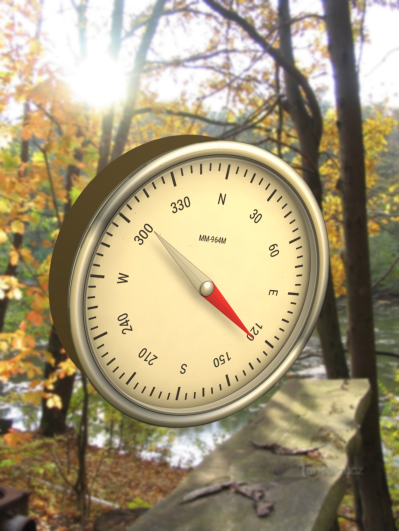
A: 125 °
